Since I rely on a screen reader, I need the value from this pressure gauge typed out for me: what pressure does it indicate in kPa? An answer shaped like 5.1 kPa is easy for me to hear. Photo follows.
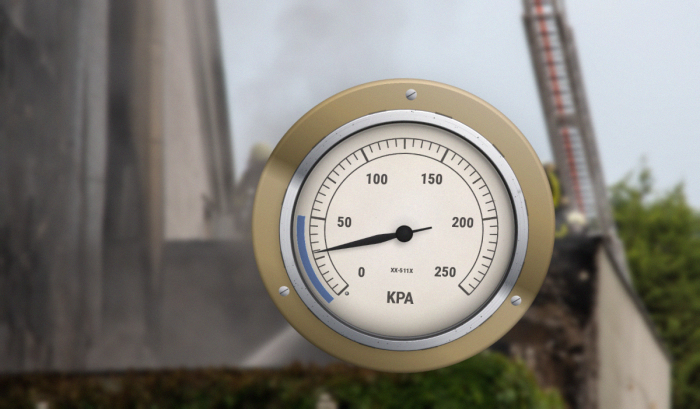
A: 30 kPa
